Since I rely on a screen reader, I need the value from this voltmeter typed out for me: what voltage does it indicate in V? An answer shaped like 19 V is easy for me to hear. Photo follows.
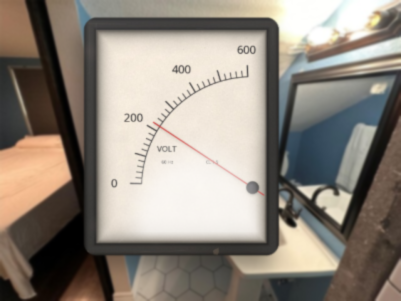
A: 220 V
